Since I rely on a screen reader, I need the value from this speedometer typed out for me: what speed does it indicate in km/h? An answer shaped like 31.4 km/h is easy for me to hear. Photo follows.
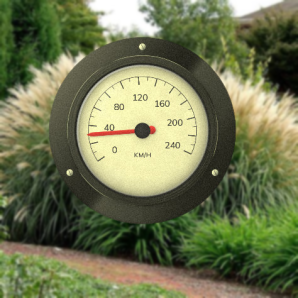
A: 30 km/h
